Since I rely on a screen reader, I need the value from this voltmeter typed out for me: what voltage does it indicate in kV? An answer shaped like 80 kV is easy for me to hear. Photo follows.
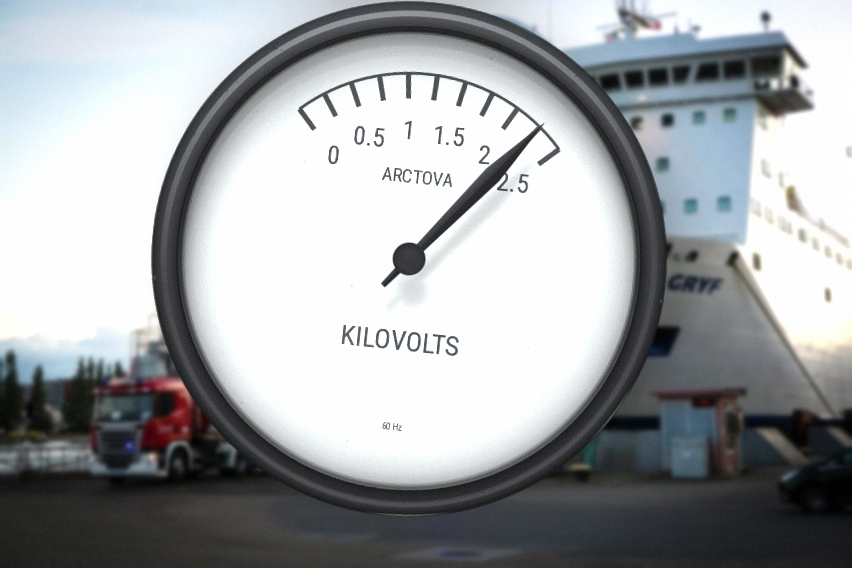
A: 2.25 kV
